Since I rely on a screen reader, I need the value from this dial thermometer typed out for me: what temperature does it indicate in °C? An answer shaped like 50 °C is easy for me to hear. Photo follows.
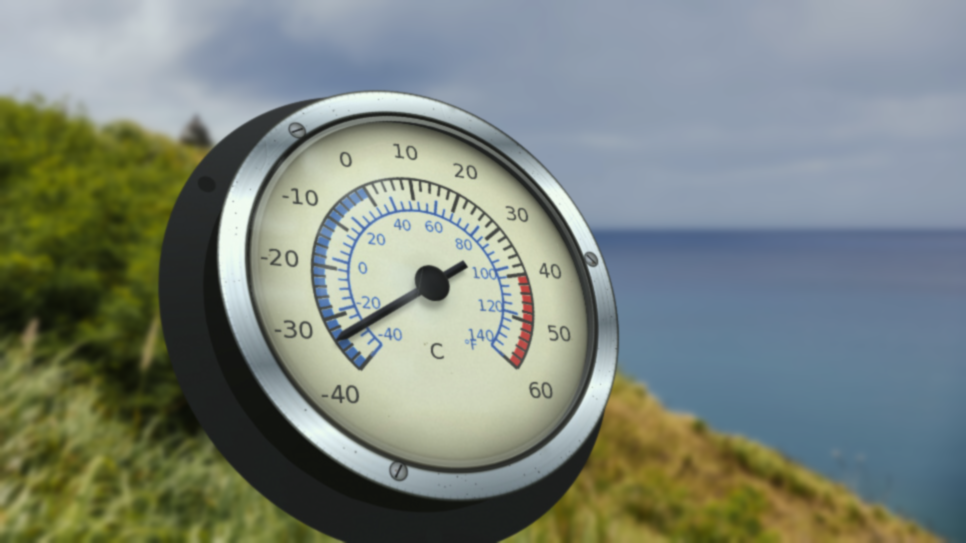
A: -34 °C
